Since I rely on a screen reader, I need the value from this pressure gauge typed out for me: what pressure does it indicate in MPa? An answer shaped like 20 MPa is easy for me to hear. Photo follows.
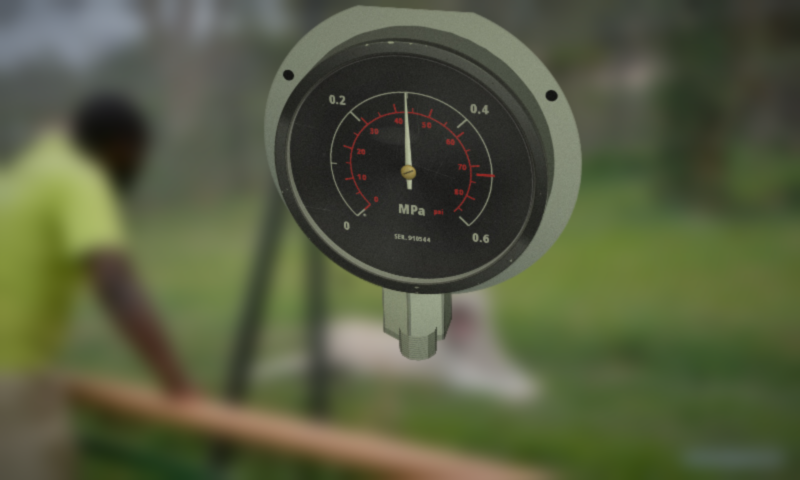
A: 0.3 MPa
